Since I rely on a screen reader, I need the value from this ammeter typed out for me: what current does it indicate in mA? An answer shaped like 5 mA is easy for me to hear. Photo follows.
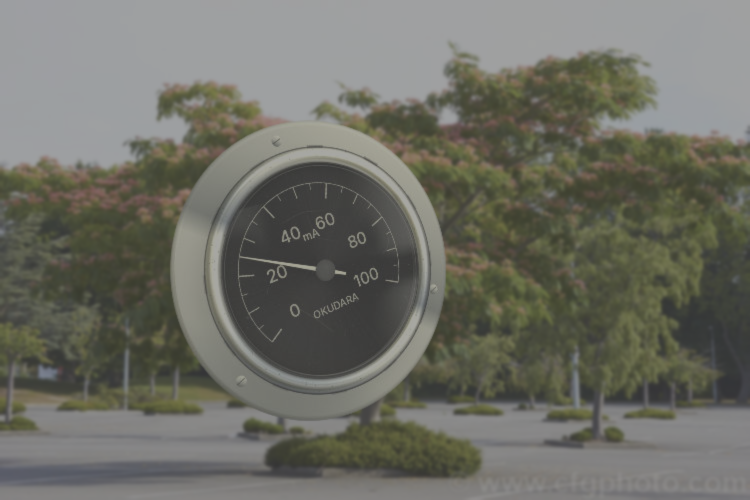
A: 25 mA
